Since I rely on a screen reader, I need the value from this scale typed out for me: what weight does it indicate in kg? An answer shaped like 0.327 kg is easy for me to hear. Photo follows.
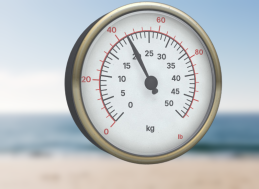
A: 20 kg
